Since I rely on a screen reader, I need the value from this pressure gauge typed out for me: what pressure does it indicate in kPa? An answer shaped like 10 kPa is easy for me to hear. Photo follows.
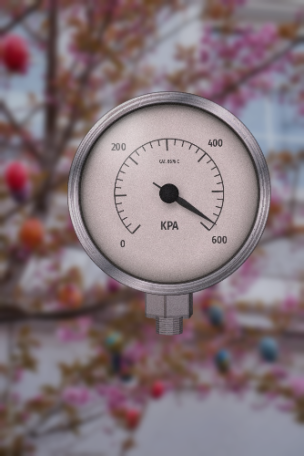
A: 580 kPa
